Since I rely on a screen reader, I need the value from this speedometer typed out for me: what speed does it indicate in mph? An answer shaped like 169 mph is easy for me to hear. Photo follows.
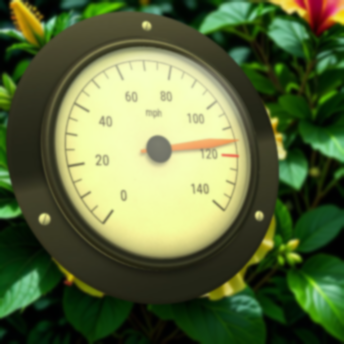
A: 115 mph
